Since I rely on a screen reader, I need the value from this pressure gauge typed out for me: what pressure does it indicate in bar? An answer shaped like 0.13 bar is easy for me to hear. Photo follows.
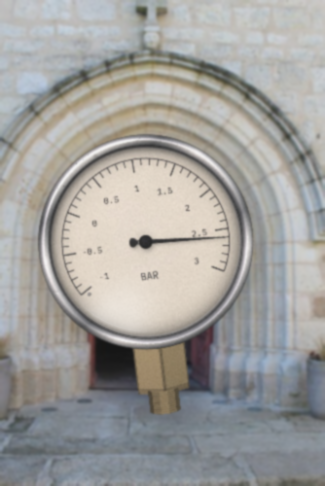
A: 2.6 bar
